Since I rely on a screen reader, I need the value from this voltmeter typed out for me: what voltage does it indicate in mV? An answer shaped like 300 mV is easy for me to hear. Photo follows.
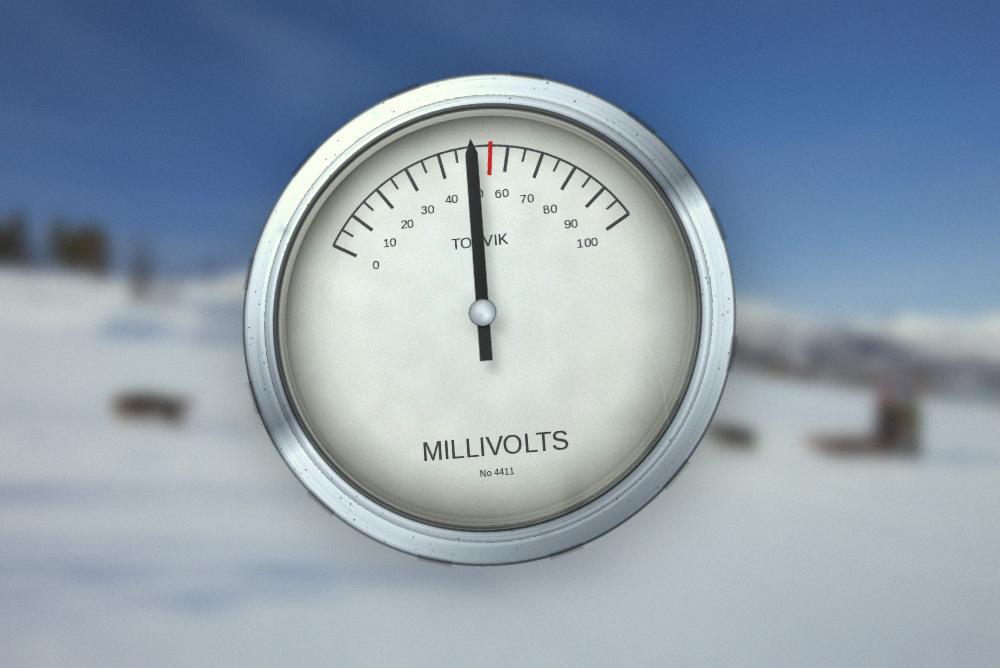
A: 50 mV
